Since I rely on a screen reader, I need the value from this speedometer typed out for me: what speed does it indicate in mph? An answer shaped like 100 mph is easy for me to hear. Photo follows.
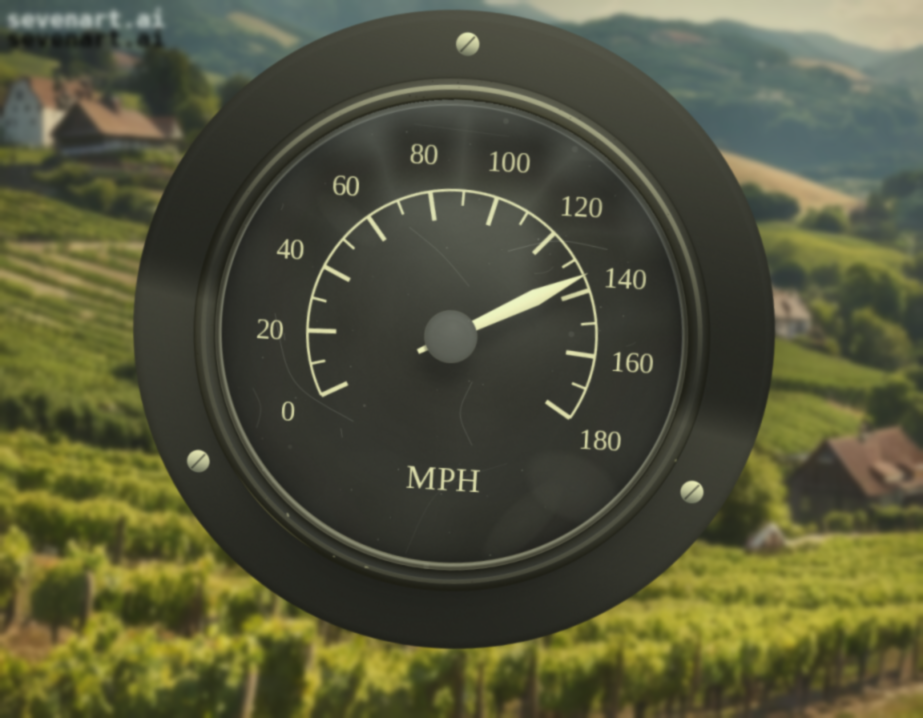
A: 135 mph
